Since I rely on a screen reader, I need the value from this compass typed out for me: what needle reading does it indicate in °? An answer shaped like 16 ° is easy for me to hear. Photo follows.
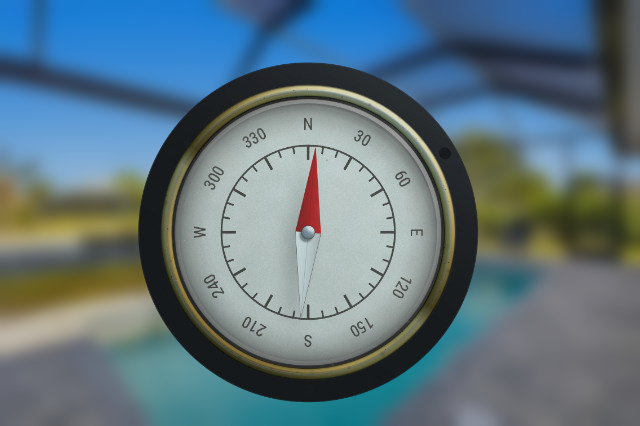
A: 5 °
